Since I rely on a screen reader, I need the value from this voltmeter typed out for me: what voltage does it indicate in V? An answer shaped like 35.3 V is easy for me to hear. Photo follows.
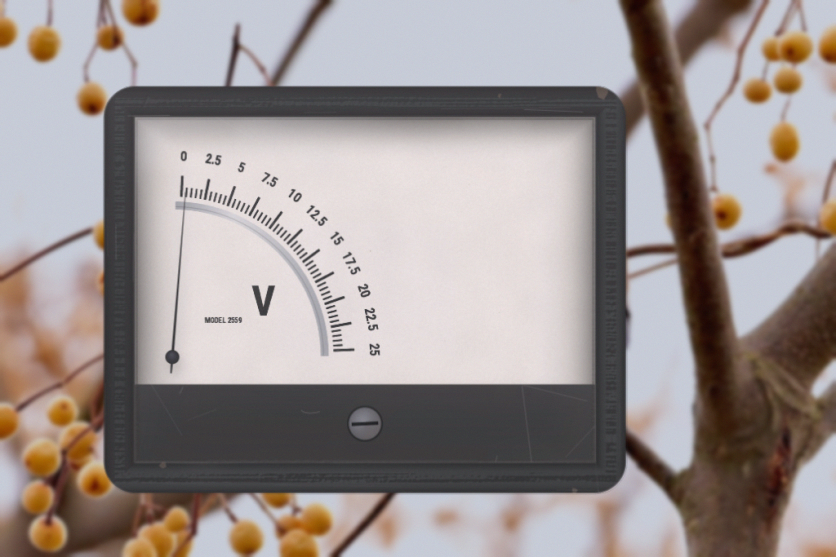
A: 0.5 V
